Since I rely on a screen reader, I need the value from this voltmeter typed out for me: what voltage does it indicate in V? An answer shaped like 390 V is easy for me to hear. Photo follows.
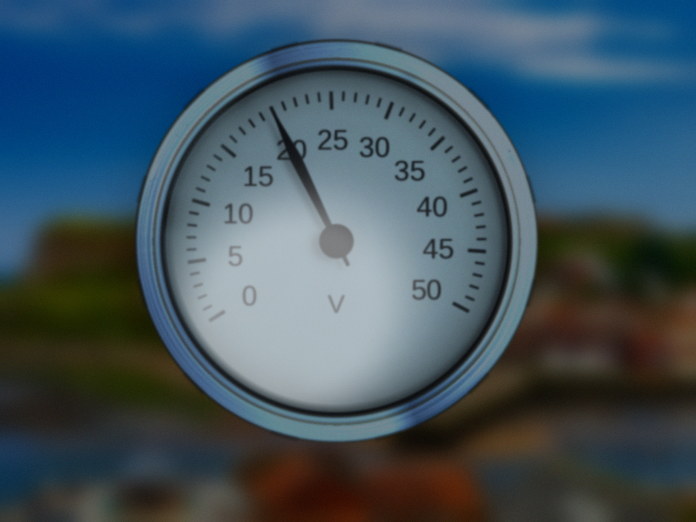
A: 20 V
